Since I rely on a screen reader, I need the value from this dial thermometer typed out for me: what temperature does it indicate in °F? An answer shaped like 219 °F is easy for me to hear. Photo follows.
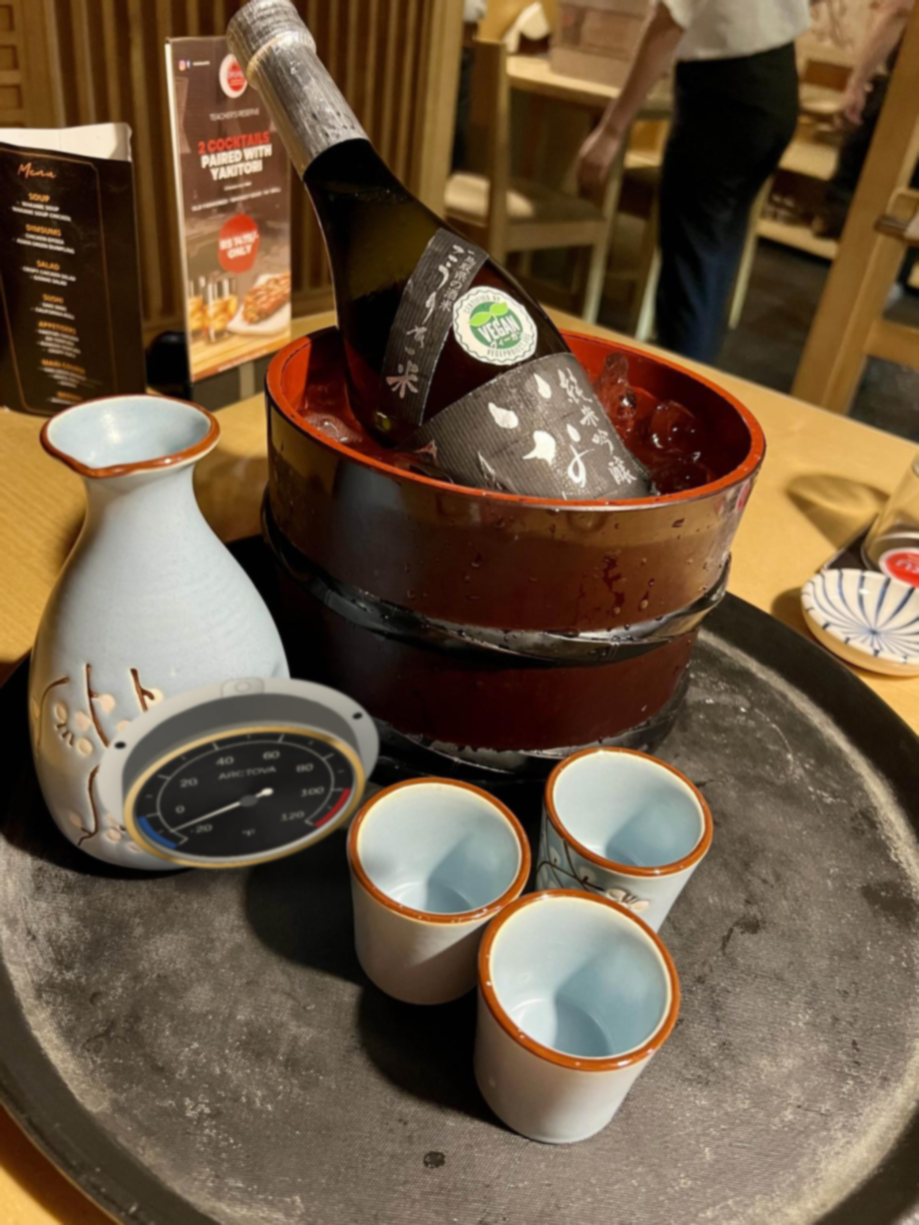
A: -10 °F
